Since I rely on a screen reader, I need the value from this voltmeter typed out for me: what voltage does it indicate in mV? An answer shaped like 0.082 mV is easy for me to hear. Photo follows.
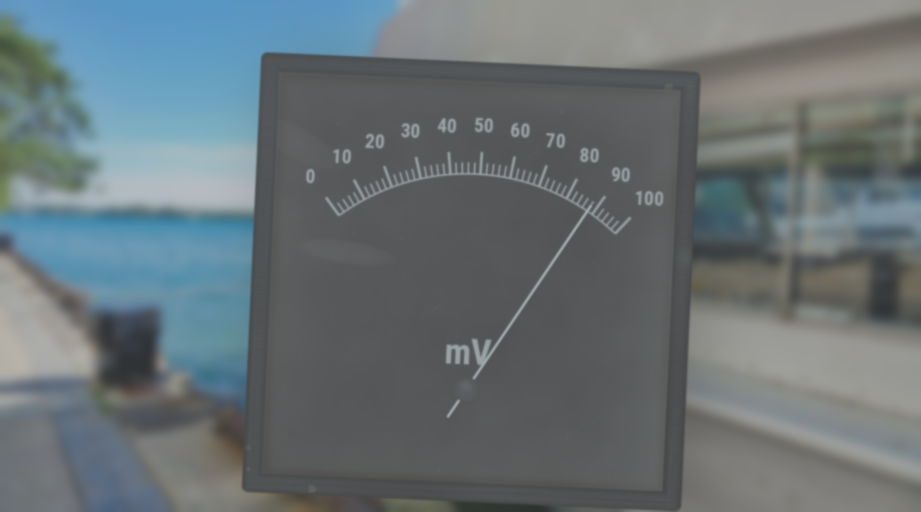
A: 88 mV
